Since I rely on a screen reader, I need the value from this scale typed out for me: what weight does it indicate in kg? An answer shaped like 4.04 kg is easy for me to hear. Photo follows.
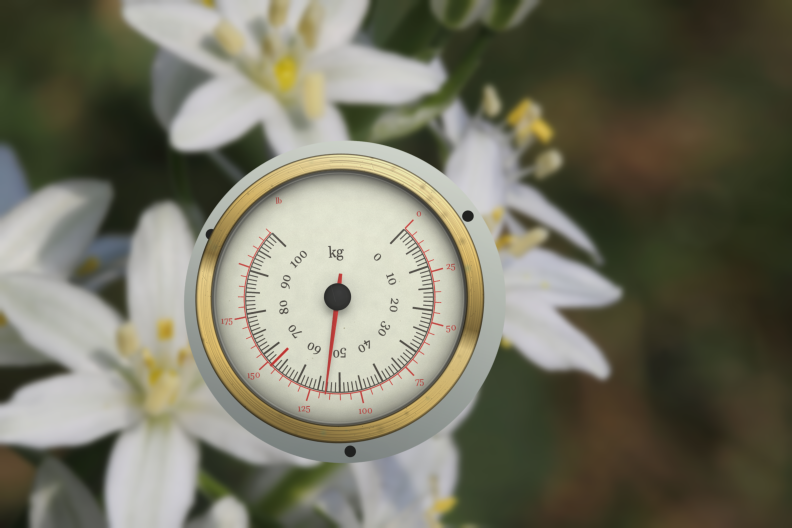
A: 53 kg
